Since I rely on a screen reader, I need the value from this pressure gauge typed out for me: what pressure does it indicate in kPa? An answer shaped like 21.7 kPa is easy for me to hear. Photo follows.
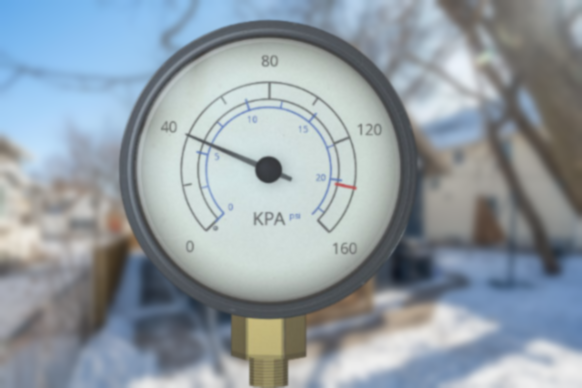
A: 40 kPa
